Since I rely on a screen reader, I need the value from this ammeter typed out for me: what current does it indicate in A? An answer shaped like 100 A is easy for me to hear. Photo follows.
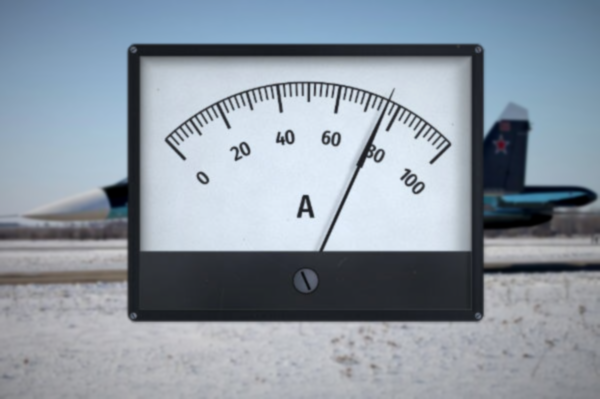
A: 76 A
